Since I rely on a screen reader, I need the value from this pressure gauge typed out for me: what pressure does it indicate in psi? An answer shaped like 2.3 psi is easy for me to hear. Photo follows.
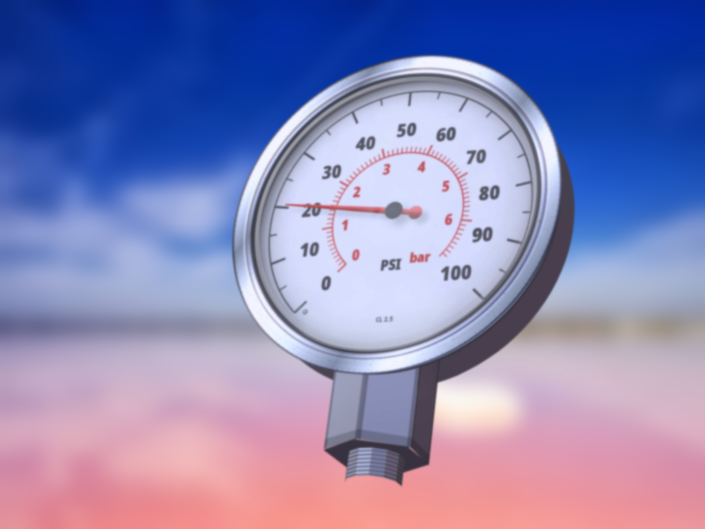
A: 20 psi
